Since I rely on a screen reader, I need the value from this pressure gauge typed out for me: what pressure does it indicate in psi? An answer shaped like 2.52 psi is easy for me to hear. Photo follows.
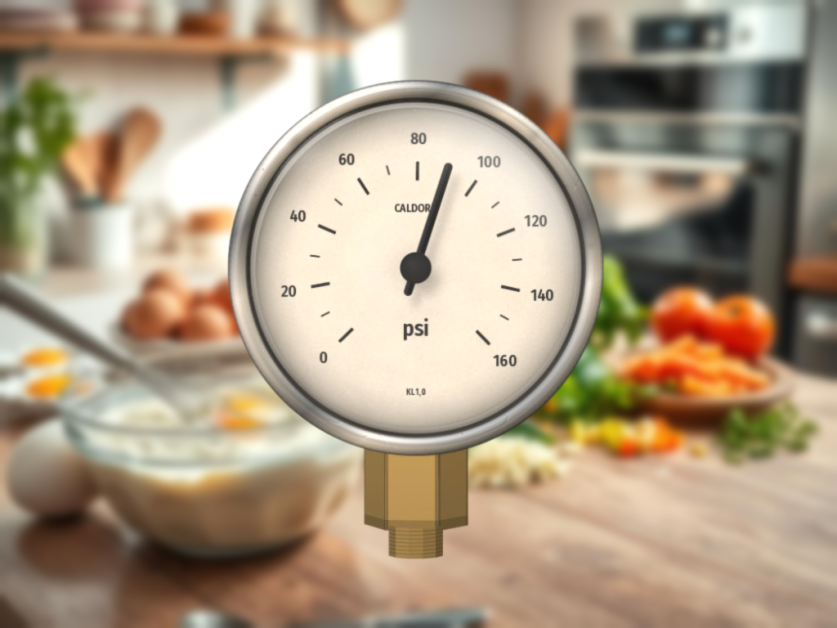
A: 90 psi
